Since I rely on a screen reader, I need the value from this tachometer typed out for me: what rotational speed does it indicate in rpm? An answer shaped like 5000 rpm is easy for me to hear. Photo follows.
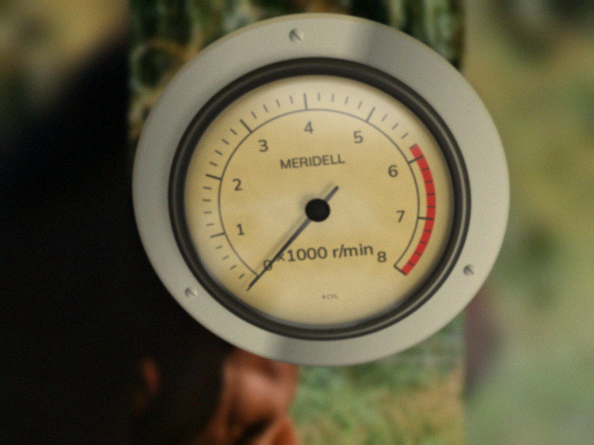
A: 0 rpm
